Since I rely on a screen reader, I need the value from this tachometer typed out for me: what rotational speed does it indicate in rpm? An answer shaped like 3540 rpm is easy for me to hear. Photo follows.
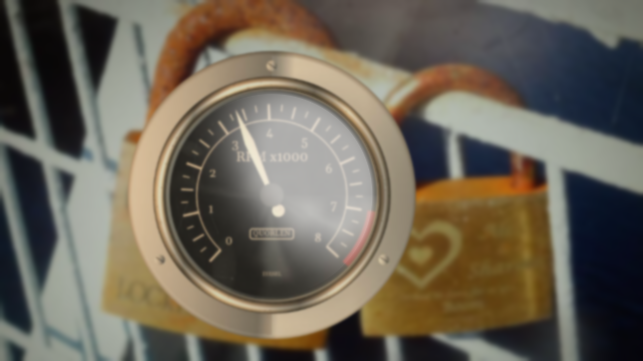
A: 3375 rpm
